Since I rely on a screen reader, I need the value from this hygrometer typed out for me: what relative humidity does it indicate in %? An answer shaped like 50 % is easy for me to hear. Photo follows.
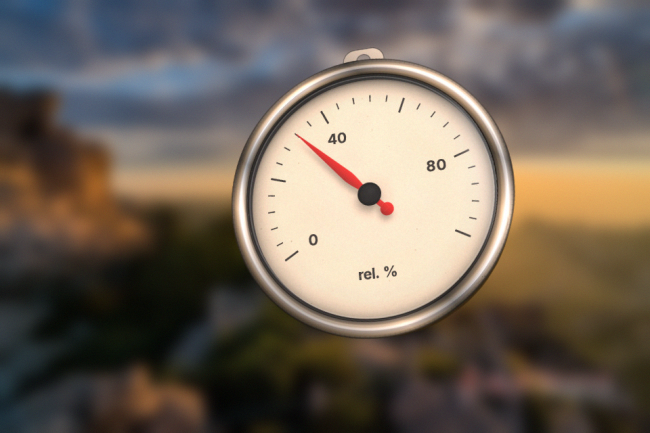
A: 32 %
